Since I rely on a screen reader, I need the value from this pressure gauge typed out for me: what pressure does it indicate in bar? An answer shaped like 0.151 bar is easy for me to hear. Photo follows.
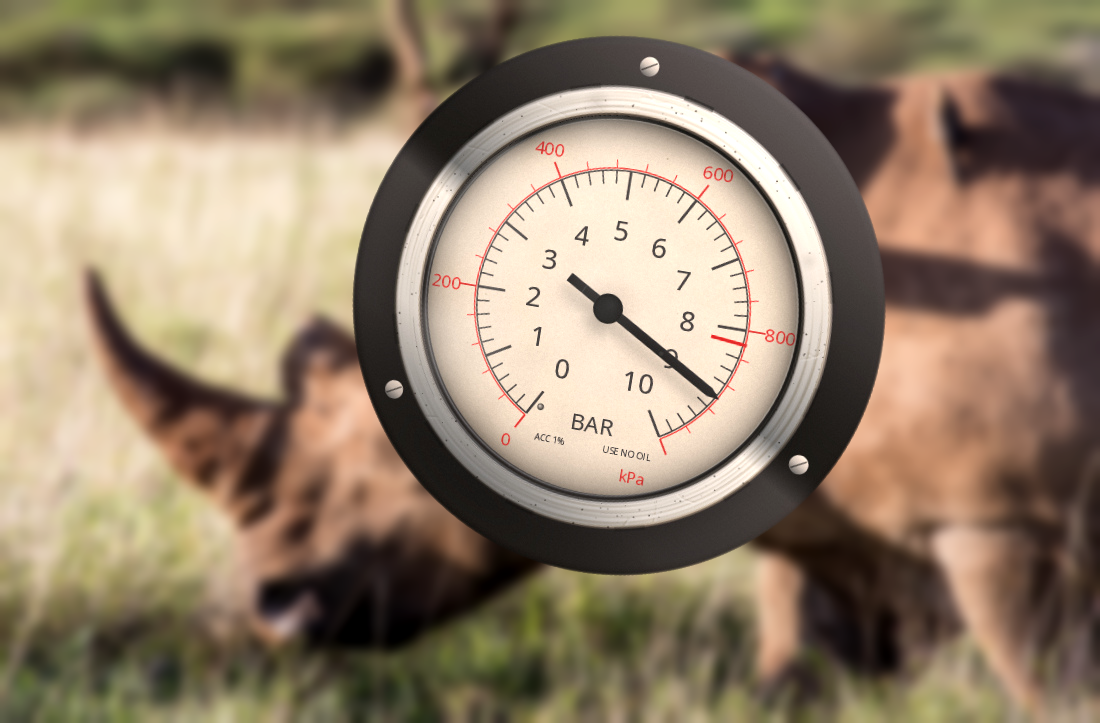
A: 9 bar
